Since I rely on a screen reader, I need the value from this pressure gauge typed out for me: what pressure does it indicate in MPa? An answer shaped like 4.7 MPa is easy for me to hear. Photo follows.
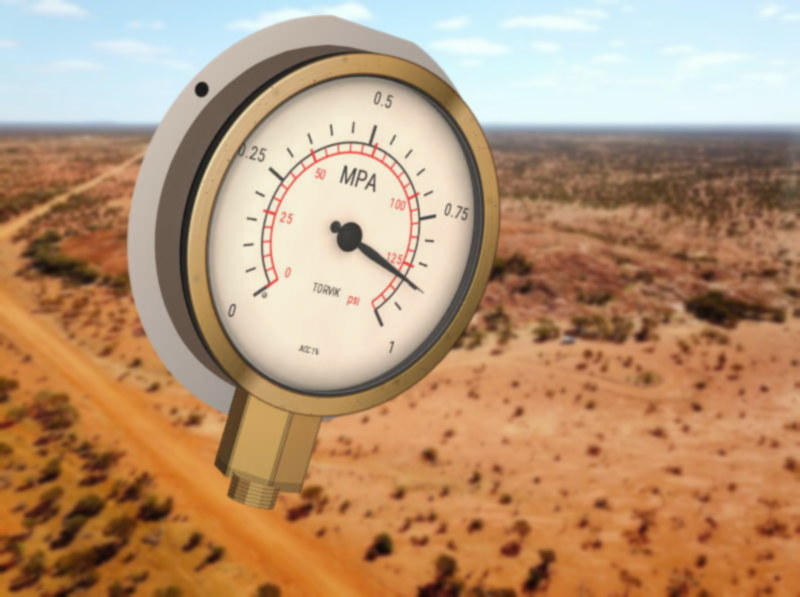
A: 0.9 MPa
